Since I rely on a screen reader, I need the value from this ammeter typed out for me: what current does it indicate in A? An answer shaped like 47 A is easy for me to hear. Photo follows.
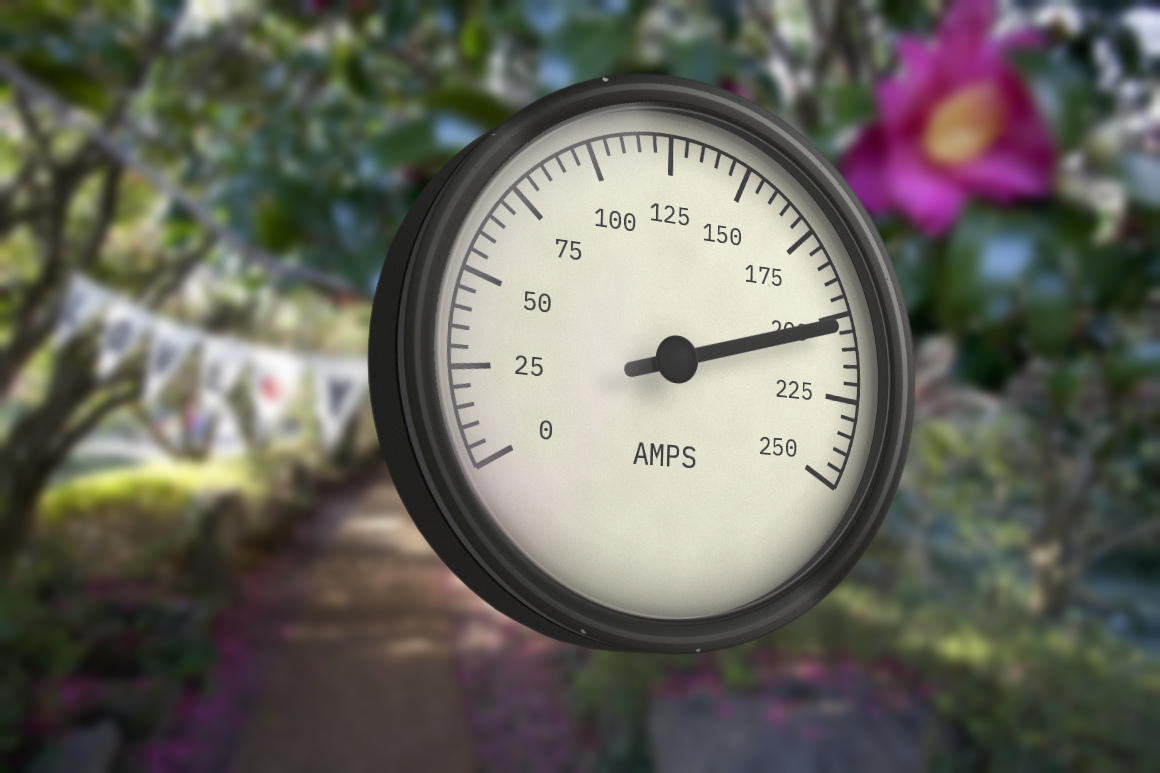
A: 202.5 A
